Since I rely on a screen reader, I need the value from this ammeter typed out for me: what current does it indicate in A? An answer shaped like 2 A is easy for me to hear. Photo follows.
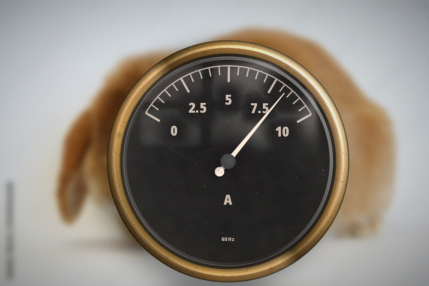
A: 8.25 A
